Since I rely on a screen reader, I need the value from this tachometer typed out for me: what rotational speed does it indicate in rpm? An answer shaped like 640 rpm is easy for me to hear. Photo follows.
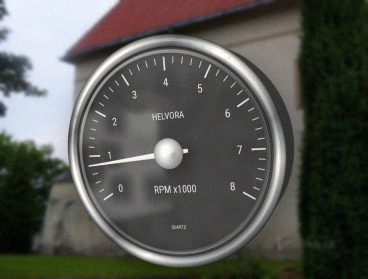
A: 800 rpm
